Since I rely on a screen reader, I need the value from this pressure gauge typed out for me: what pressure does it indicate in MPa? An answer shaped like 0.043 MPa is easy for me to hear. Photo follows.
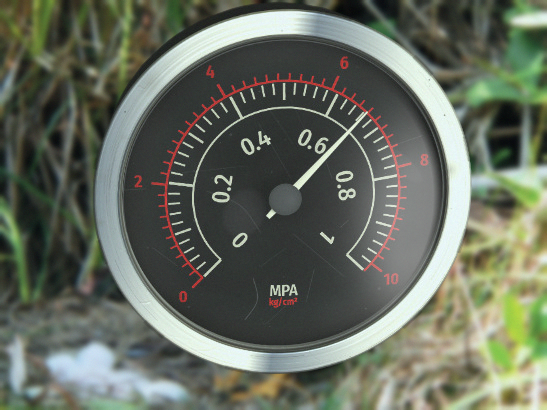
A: 0.66 MPa
